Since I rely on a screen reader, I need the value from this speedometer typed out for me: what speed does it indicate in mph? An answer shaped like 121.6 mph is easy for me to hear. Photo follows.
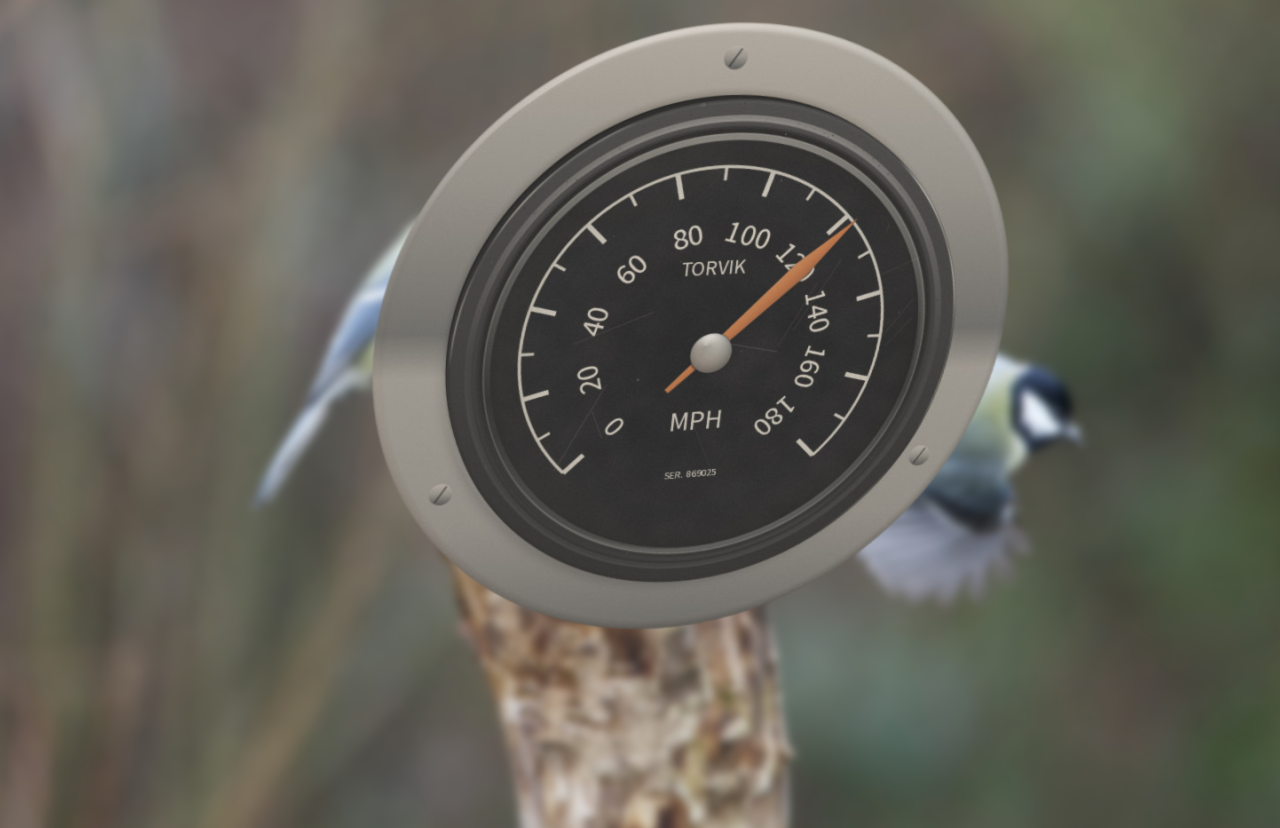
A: 120 mph
